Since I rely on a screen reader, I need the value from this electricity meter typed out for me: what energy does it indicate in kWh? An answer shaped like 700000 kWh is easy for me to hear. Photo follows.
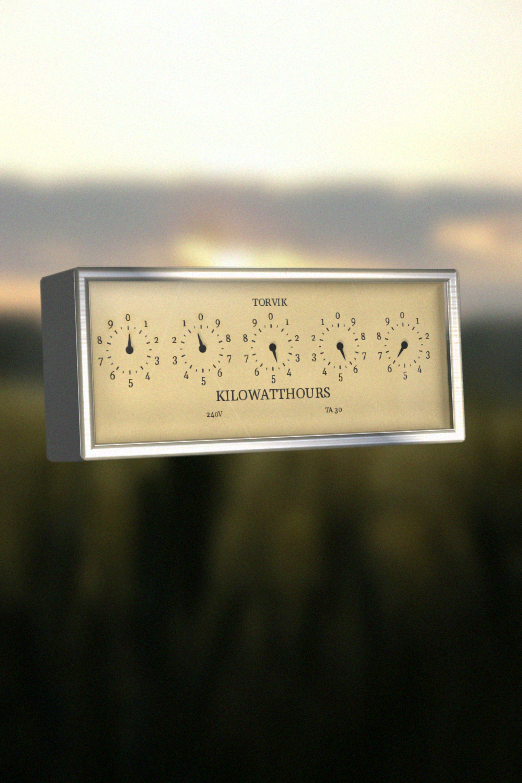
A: 456 kWh
